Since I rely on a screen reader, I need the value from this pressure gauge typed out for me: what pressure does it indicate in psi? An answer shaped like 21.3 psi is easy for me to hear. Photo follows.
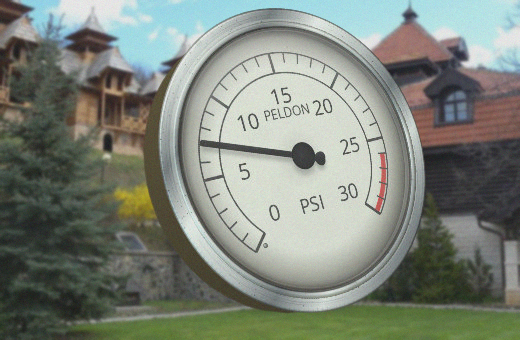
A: 7 psi
